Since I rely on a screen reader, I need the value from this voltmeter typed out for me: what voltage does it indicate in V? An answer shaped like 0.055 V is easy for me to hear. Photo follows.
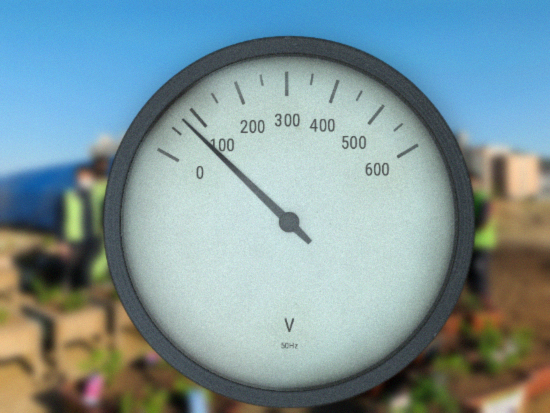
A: 75 V
